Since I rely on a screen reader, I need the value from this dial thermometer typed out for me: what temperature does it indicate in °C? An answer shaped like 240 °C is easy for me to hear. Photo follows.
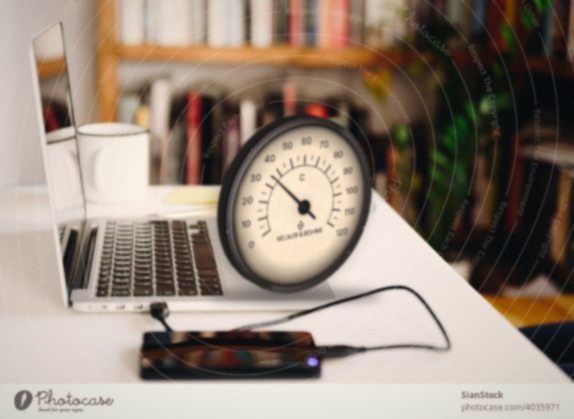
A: 35 °C
